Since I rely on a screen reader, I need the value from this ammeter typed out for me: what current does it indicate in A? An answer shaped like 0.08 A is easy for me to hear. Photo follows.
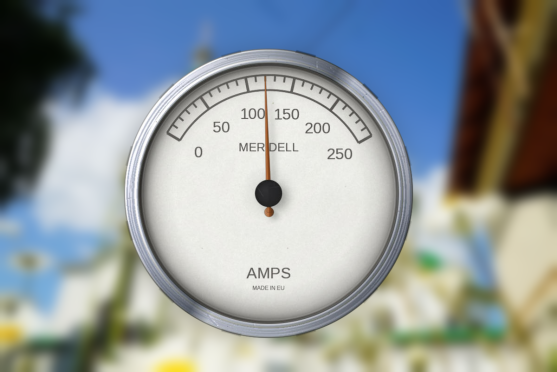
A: 120 A
